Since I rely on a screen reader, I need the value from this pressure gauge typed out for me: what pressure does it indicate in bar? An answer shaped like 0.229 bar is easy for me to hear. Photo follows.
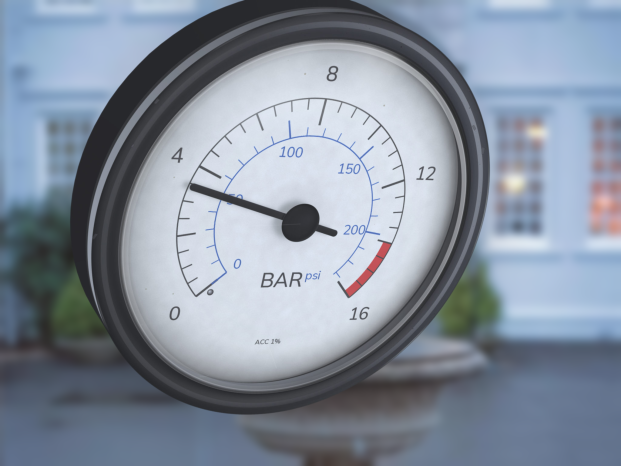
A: 3.5 bar
